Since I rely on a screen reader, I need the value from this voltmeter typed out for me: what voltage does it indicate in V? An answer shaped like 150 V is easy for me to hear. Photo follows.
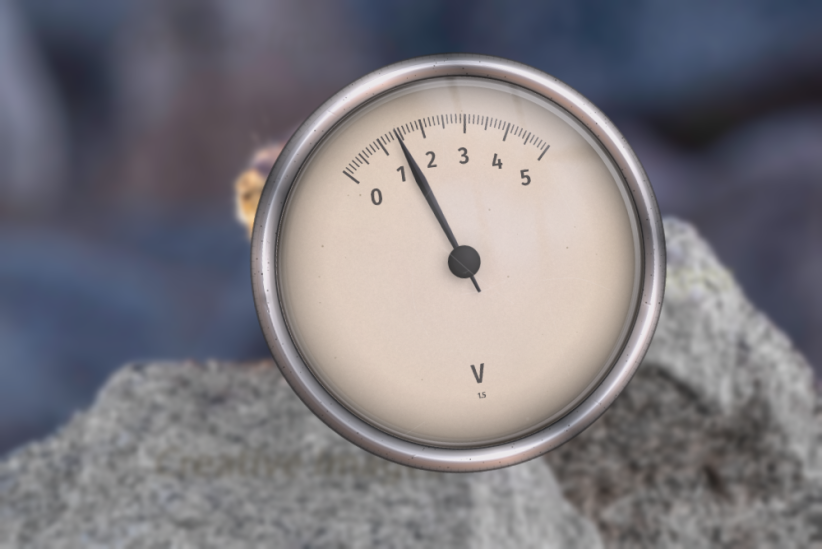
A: 1.4 V
